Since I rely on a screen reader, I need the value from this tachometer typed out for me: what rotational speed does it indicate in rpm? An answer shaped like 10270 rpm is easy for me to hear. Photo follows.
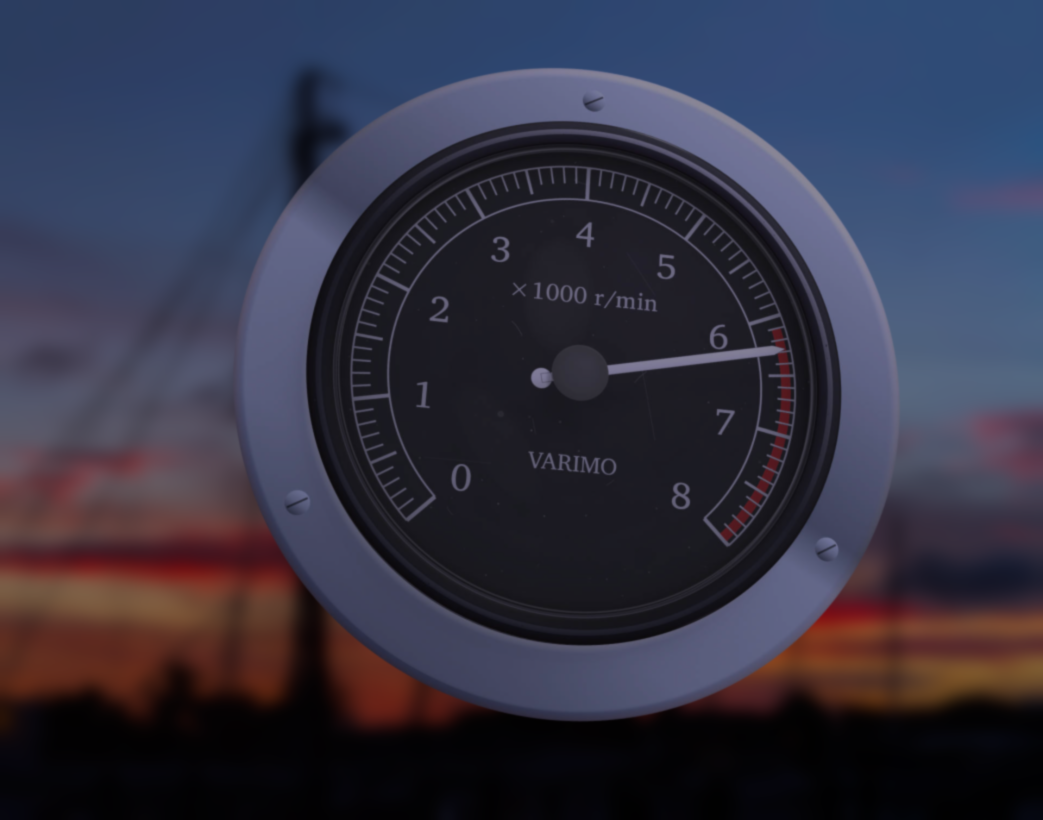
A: 6300 rpm
